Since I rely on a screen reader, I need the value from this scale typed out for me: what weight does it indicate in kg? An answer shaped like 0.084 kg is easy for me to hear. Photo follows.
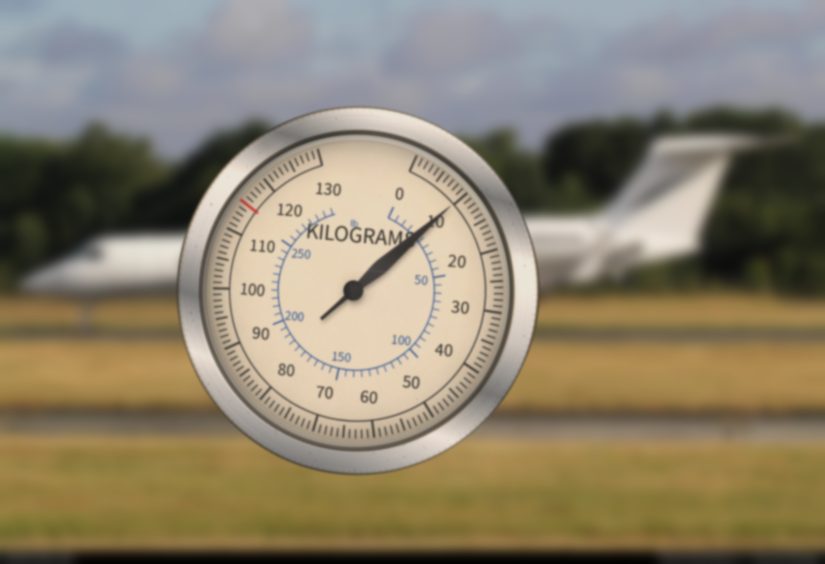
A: 10 kg
